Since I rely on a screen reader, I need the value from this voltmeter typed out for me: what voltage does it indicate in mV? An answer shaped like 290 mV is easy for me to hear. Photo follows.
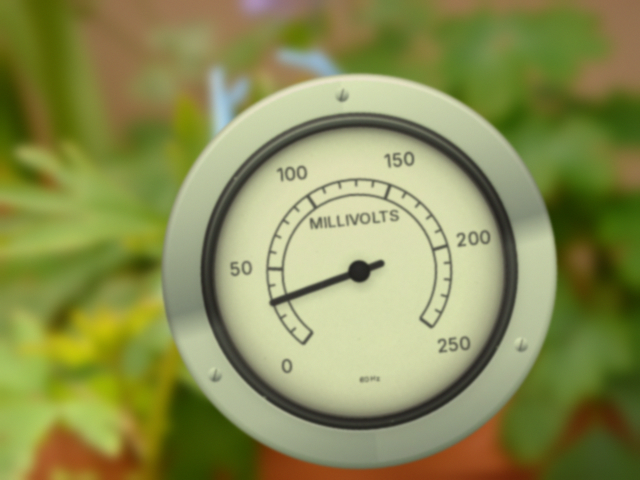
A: 30 mV
